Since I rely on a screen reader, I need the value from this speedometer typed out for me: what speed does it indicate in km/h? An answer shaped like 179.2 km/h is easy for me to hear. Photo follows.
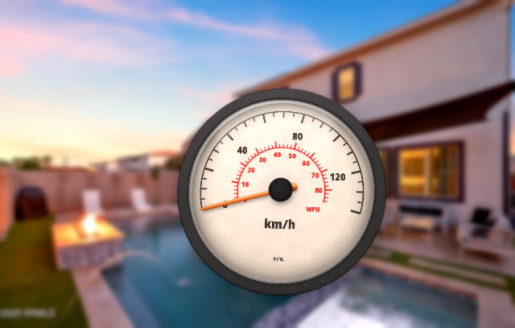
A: 0 km/h
